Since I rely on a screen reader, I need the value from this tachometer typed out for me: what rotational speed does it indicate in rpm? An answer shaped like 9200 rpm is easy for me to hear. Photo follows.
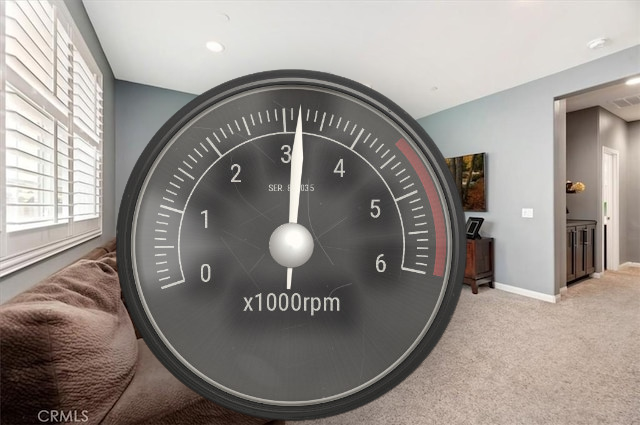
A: 3200 rpm
